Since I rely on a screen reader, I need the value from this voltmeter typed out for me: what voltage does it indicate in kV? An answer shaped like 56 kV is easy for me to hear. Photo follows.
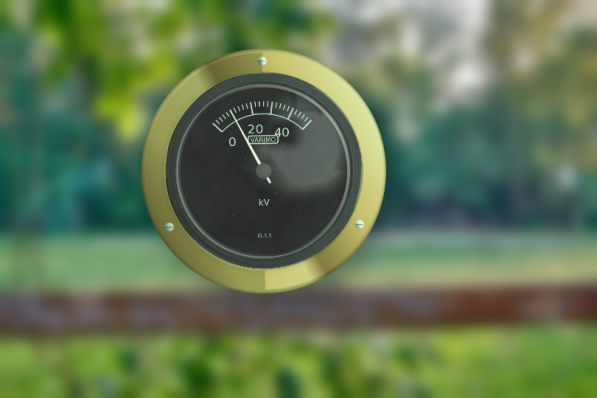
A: 10 kV
